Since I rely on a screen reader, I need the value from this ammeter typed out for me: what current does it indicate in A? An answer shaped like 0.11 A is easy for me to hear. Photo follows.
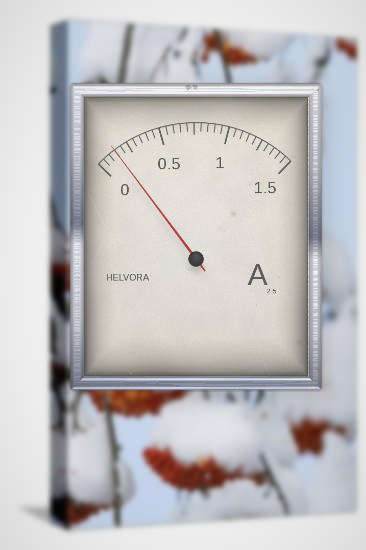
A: 0.15 A
